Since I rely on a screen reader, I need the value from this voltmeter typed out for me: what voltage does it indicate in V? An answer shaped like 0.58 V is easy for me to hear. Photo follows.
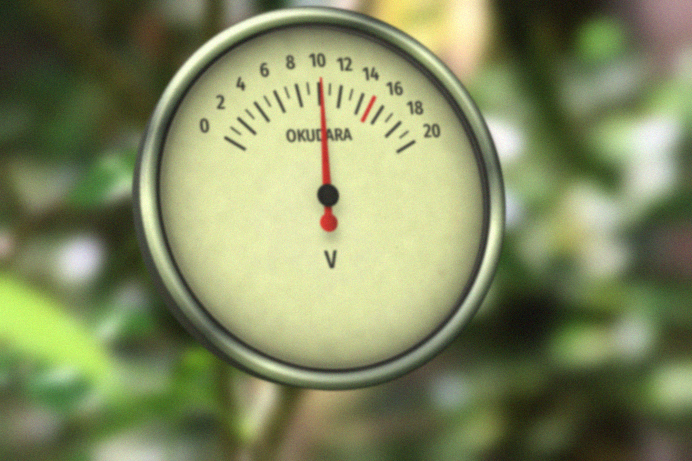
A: 10 V
